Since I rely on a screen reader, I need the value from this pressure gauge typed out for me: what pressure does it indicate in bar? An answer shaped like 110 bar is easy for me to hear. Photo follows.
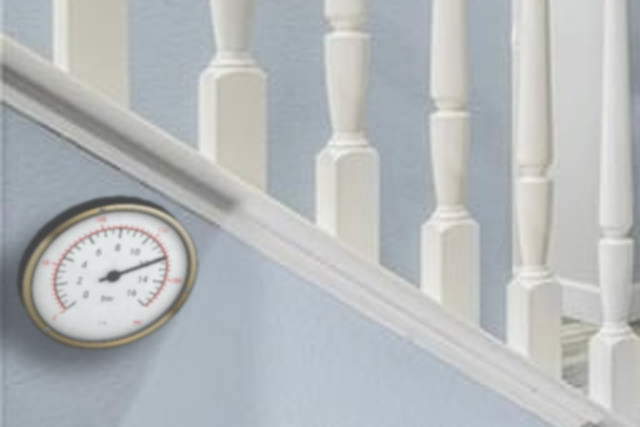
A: 12 bar
